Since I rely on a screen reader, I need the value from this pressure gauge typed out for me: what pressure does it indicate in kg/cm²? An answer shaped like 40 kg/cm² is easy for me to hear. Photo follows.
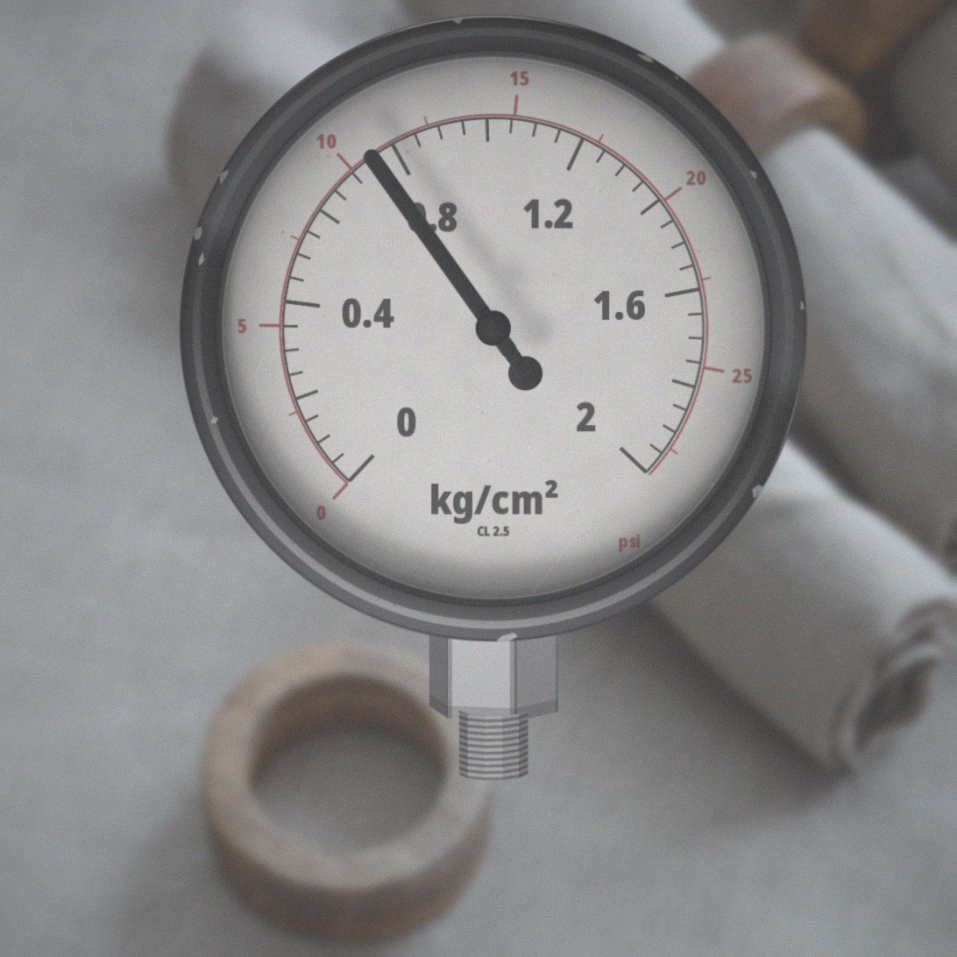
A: 0.75 kg/cm²
